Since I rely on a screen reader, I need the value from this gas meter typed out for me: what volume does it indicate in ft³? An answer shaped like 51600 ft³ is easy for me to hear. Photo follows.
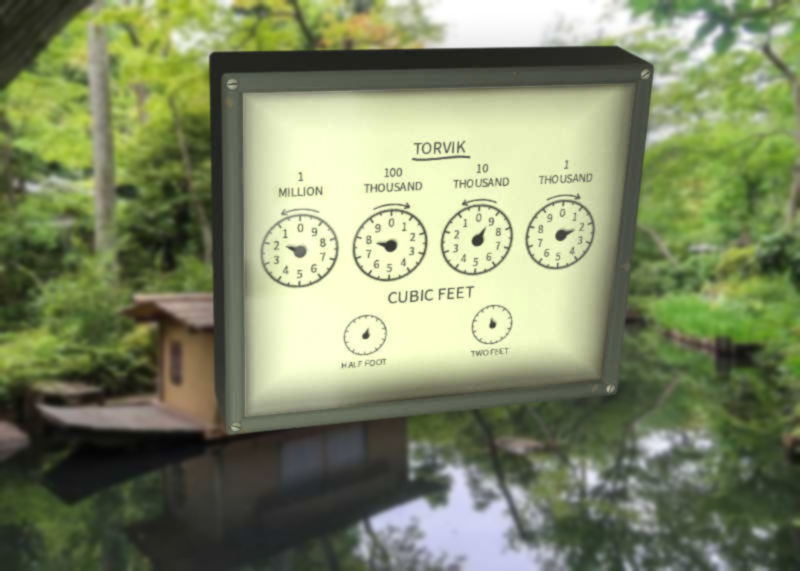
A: 179200 ft³
